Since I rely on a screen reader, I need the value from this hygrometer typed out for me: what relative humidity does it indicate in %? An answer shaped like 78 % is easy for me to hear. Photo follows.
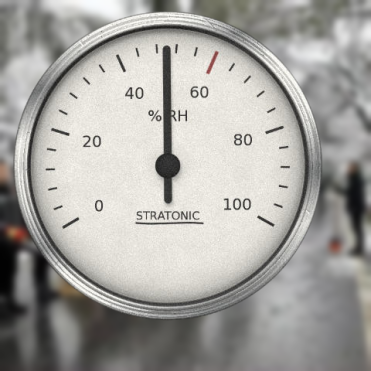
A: 50 %
